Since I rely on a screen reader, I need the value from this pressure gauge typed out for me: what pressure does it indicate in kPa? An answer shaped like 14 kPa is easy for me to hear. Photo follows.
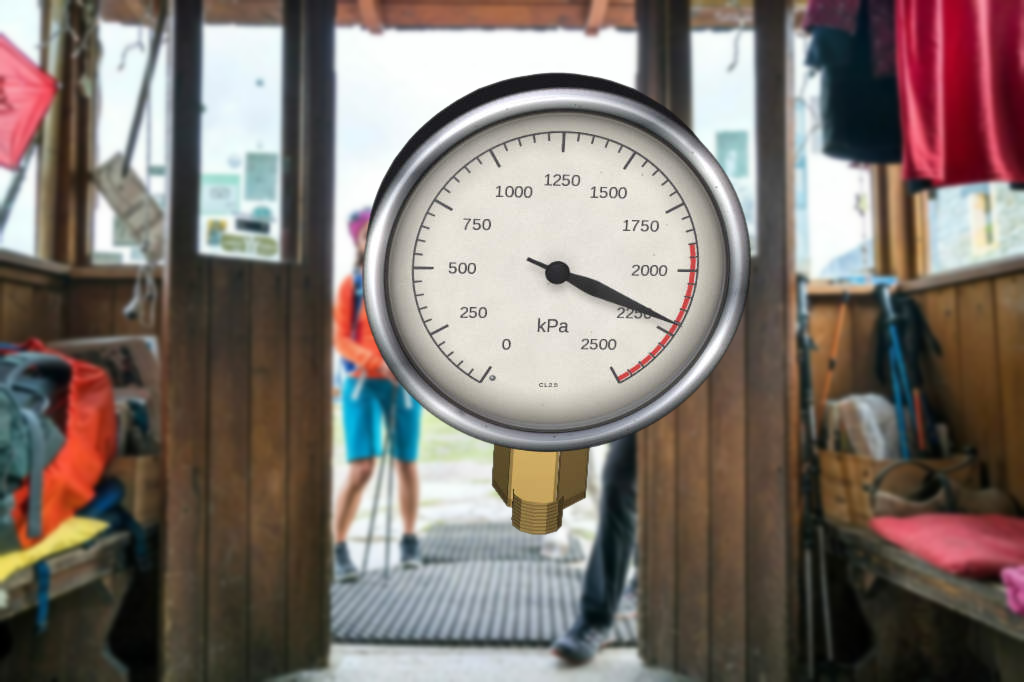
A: 2200 kPa
